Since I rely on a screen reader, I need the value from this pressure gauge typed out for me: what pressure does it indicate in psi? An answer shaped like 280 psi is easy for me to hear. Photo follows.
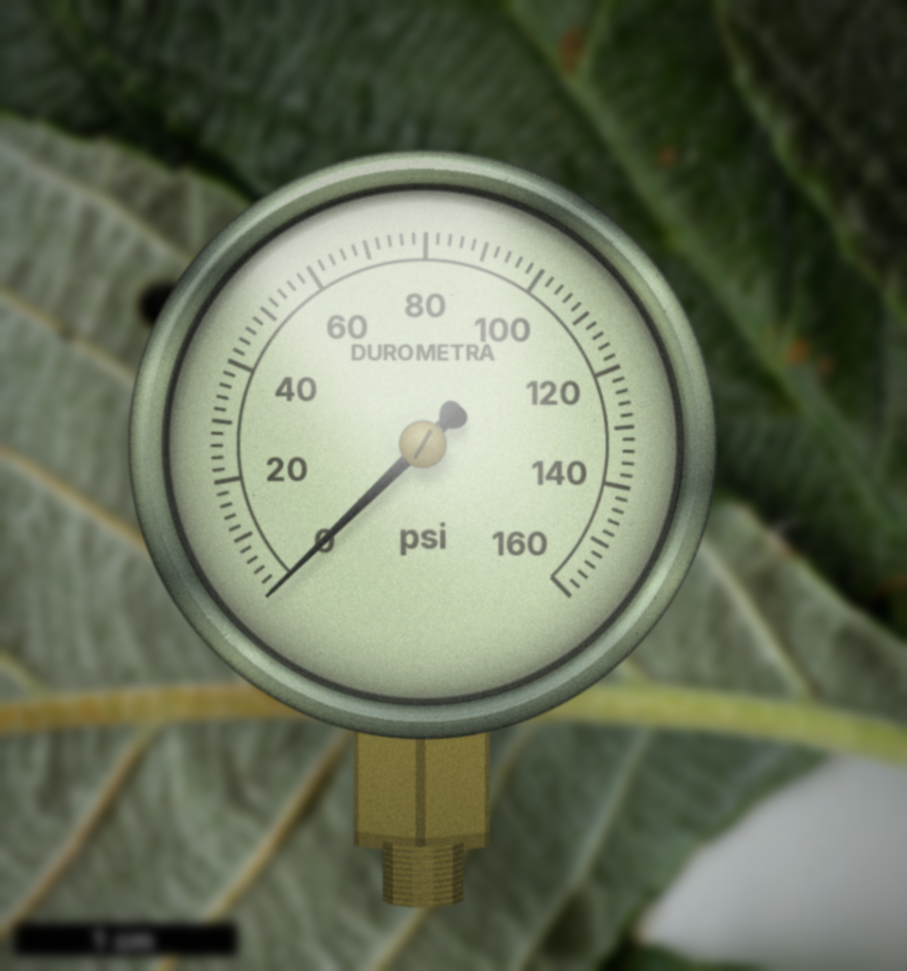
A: 0 psi
